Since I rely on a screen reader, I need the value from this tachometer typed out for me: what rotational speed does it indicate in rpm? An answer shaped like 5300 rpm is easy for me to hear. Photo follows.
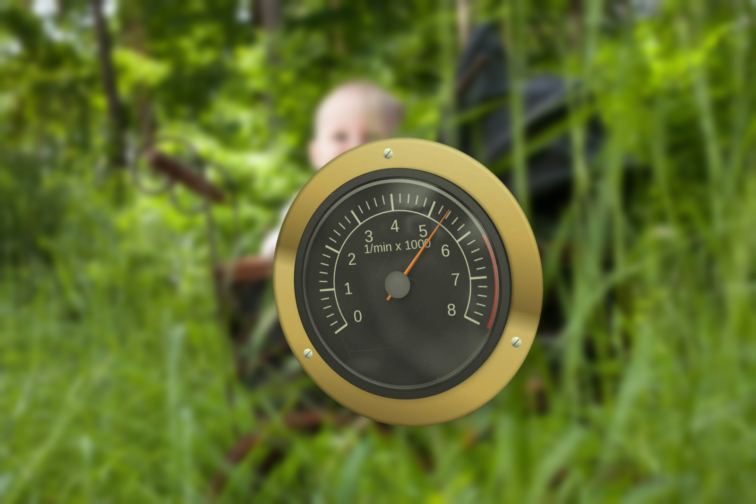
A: 5400 rpm
